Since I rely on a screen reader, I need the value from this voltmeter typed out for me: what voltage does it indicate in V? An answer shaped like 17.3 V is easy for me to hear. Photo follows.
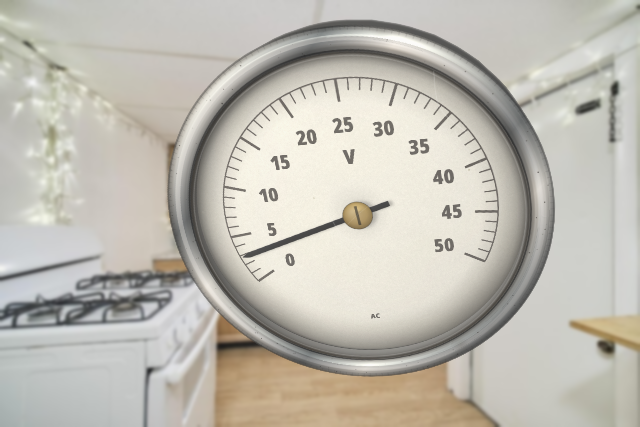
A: 3 V
